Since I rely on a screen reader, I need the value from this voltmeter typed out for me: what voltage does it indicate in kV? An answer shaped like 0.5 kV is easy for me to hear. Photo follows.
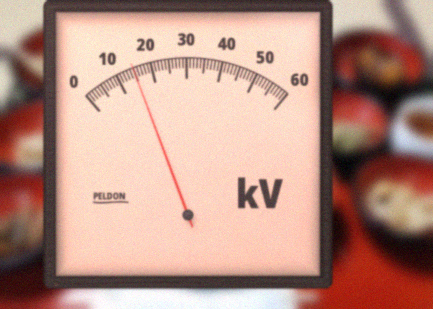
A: 15 kV
